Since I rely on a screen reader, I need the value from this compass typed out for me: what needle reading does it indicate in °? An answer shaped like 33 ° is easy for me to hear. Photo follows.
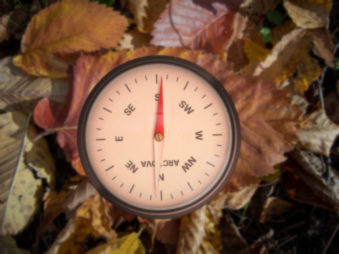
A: 185 °
